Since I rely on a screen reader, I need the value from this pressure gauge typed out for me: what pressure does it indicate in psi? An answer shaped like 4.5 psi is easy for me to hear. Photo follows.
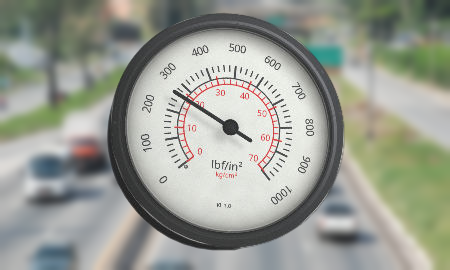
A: 260 psi
